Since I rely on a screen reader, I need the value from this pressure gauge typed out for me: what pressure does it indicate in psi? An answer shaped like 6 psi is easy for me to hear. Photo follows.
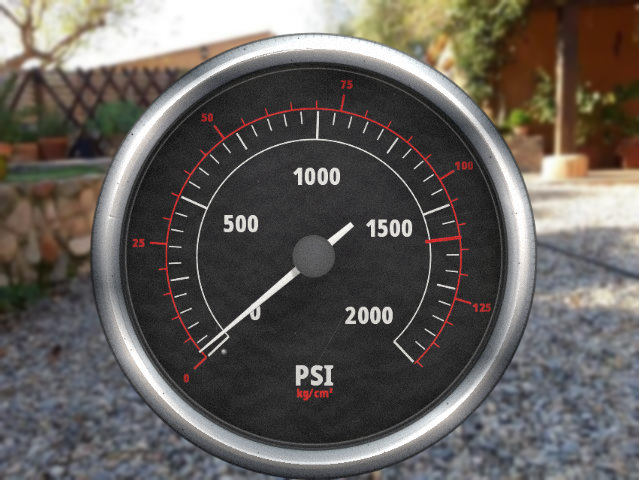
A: 25 psi
